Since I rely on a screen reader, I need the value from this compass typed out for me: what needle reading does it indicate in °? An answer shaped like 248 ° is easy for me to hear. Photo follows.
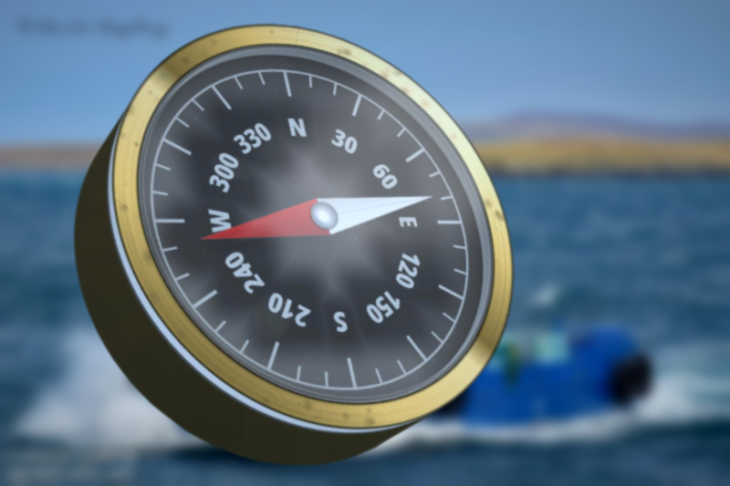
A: 260 °
